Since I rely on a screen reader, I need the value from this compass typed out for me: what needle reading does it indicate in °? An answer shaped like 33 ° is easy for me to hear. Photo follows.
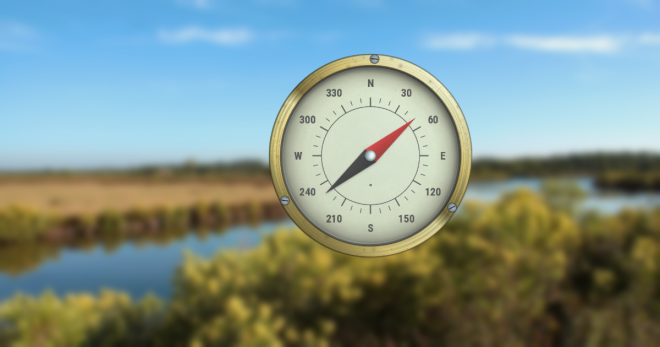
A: 50 °
